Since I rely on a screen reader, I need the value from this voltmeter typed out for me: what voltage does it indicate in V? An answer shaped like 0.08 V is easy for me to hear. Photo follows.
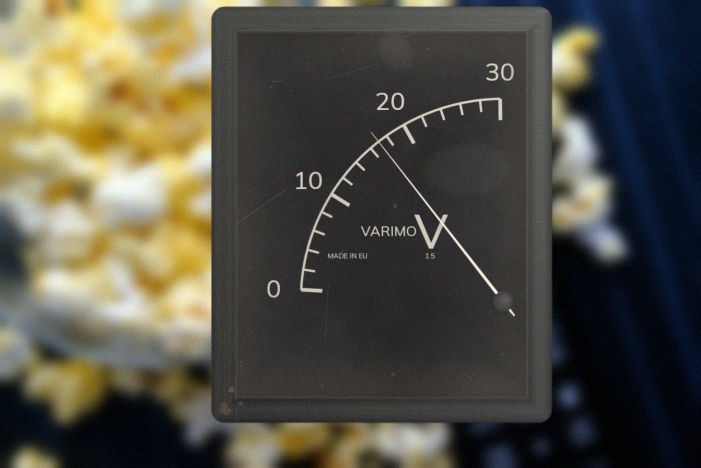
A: 17 V
